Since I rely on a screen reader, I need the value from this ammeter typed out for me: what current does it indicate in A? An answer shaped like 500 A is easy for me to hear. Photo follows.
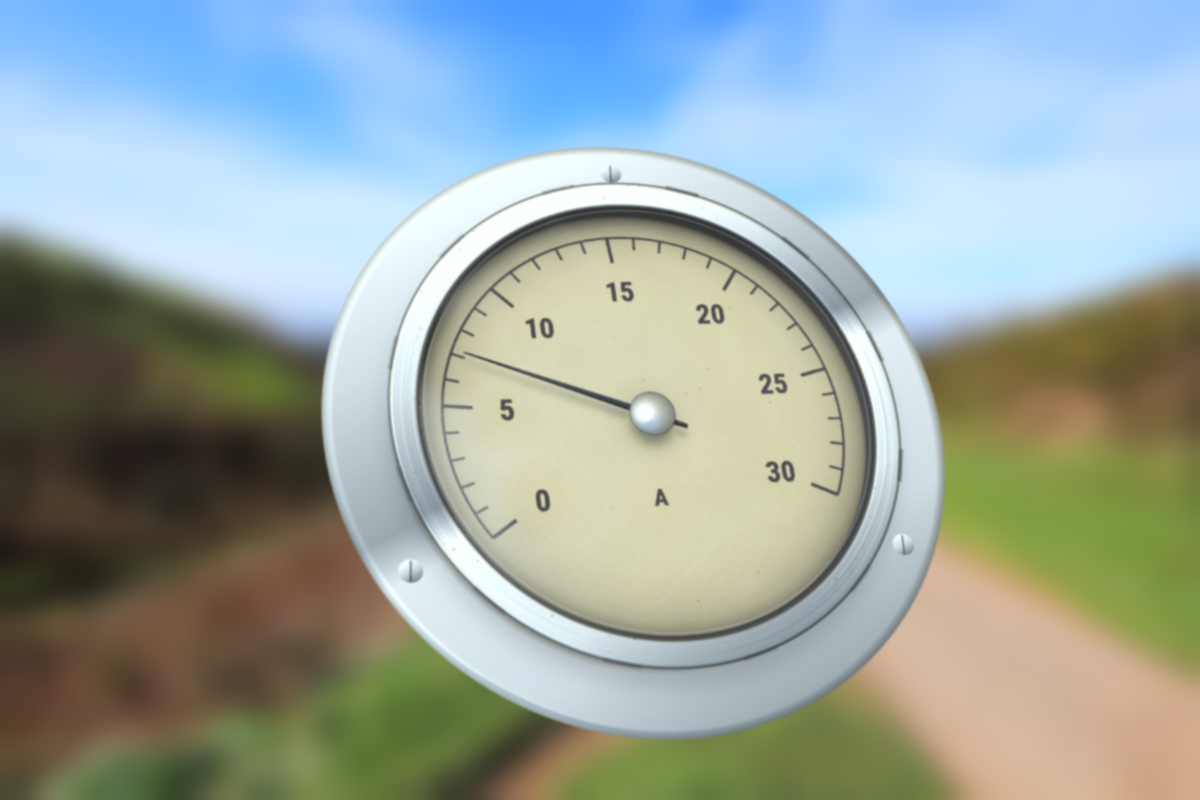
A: 7 A
